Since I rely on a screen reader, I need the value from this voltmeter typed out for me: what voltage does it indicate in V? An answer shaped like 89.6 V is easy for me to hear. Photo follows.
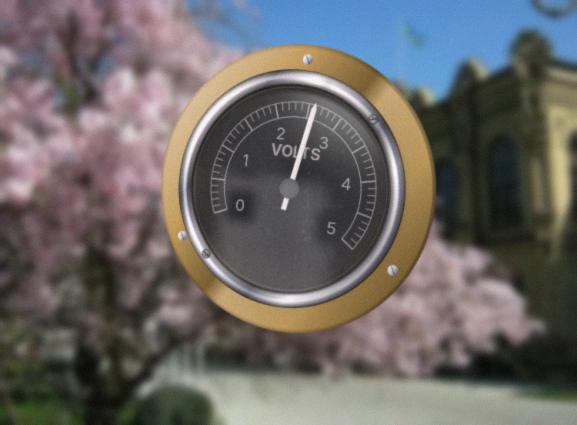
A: 2.6 V
